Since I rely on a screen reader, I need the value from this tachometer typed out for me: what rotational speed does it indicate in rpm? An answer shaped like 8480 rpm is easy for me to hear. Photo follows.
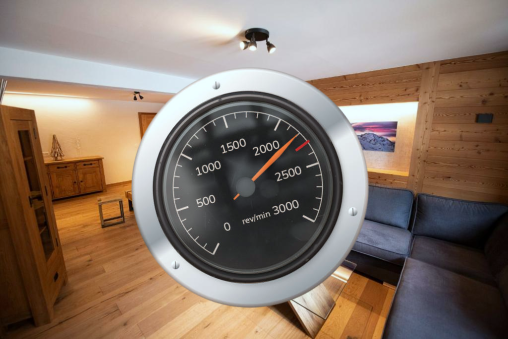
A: 2200 rpm
